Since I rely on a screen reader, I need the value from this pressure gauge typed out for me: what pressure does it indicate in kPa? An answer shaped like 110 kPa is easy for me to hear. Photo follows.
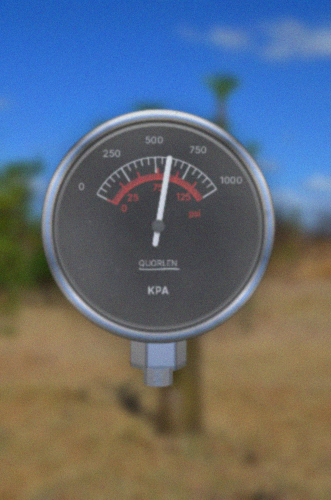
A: 600 kPa
